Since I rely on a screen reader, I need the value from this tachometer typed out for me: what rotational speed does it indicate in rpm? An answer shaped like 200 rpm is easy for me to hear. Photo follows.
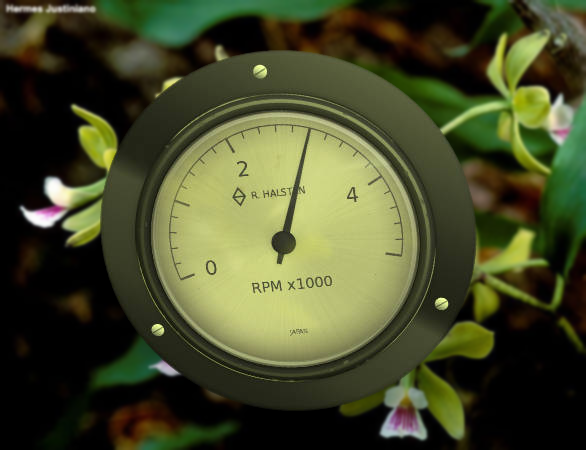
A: 3000 rpm
